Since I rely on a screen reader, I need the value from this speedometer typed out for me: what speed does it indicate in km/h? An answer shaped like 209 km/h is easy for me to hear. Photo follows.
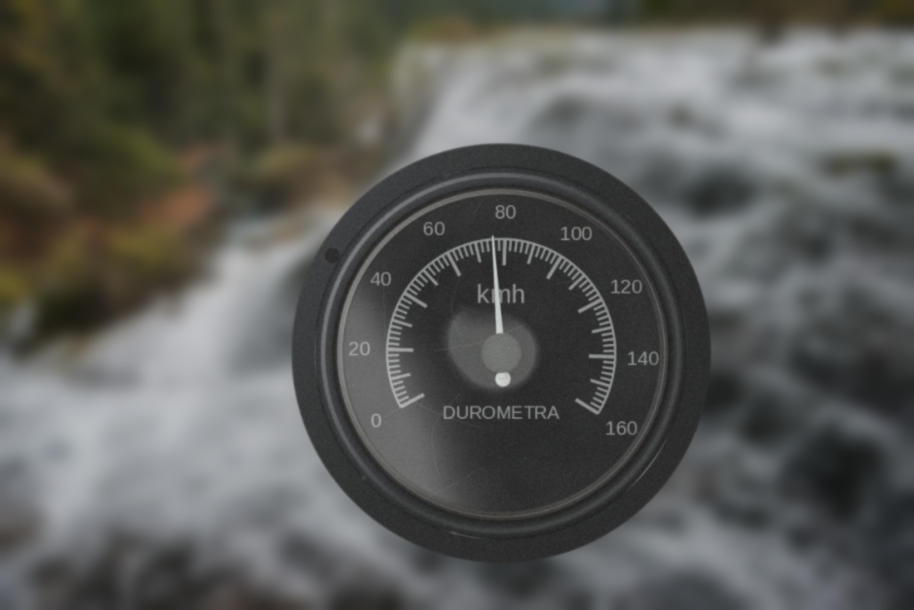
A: 76 km/h
